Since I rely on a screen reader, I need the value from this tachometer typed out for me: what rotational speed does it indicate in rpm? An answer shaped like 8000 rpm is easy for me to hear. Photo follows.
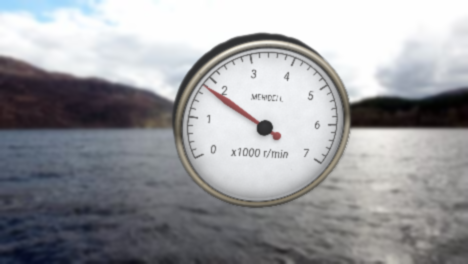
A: 1800 rpm
